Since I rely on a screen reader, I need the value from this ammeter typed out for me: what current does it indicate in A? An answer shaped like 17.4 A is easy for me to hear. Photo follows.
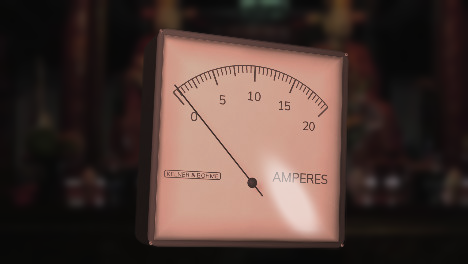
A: 0.5 A
